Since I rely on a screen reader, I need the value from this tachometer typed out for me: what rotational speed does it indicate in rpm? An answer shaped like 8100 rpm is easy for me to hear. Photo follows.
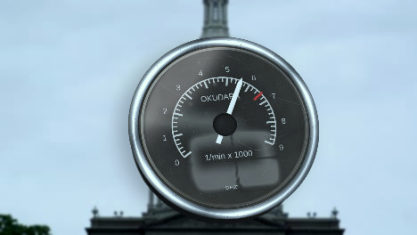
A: 5600 rpm
